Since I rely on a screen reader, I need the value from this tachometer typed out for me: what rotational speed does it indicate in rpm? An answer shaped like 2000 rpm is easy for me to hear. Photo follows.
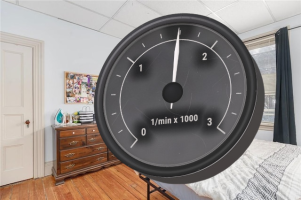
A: 1600 rpm
